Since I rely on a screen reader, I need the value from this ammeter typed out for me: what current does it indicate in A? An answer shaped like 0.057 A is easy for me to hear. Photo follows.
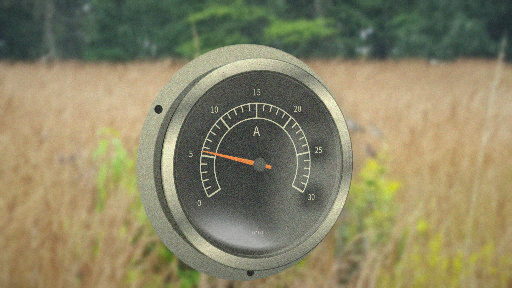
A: 5.5 A
